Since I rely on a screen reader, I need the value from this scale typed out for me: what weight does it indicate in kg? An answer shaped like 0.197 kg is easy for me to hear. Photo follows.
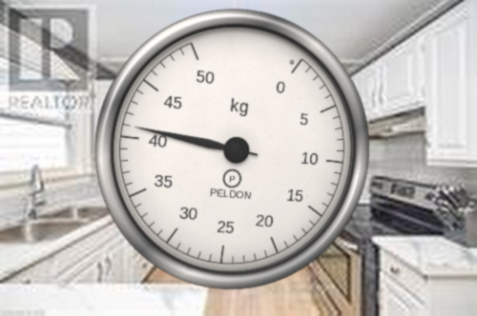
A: 41 kg
